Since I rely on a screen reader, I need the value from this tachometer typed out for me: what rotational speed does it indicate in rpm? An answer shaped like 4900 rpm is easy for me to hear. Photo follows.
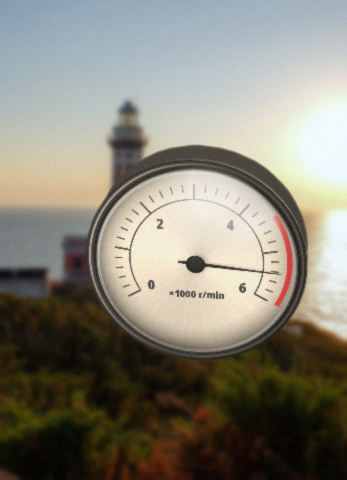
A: 5400 rpm
